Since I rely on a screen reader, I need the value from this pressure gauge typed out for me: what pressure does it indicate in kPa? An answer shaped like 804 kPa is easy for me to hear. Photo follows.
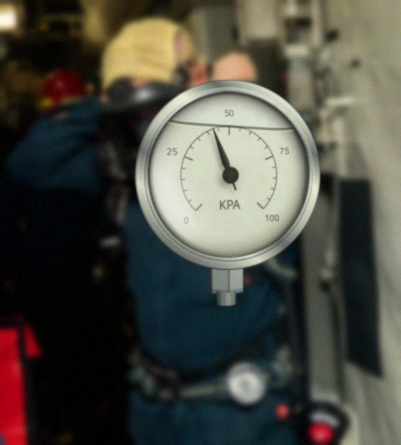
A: 42.5 kPa
